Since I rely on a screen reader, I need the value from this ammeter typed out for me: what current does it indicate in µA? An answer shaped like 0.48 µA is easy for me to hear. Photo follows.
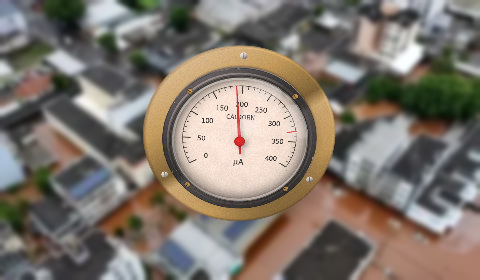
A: 190 µA
